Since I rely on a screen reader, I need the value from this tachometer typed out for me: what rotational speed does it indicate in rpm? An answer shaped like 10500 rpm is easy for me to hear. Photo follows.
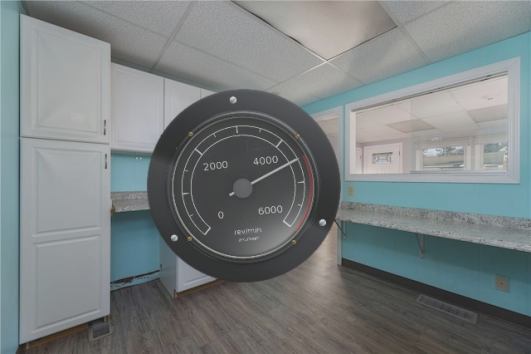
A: 4500 rpm
